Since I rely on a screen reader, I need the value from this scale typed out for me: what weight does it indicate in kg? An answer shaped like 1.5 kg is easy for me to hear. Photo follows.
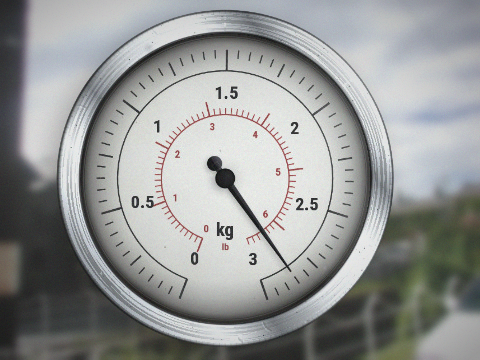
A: 2.85 kg
